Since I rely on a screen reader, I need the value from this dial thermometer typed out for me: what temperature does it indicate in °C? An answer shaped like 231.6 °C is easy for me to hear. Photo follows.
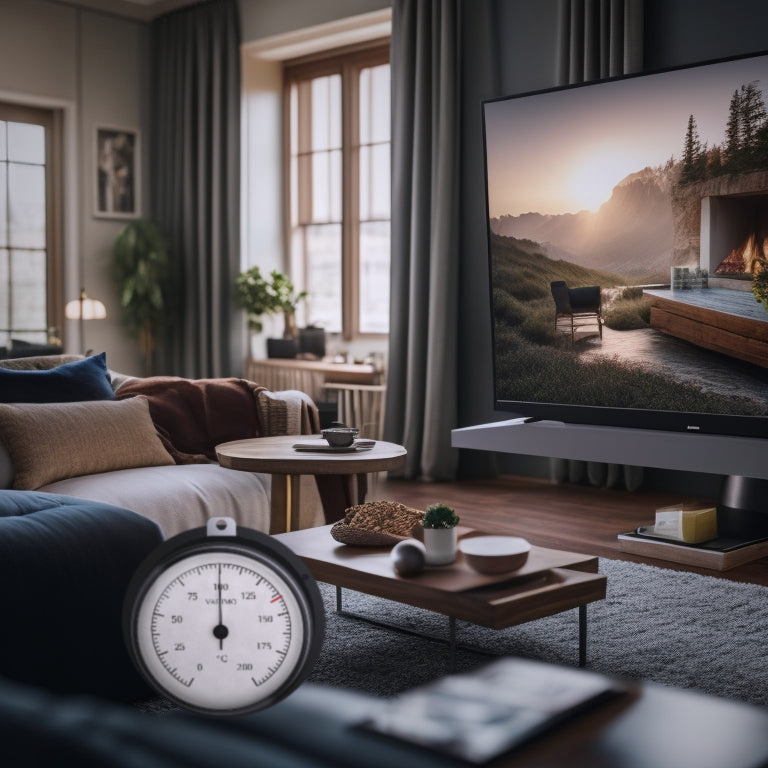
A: 100 °C
